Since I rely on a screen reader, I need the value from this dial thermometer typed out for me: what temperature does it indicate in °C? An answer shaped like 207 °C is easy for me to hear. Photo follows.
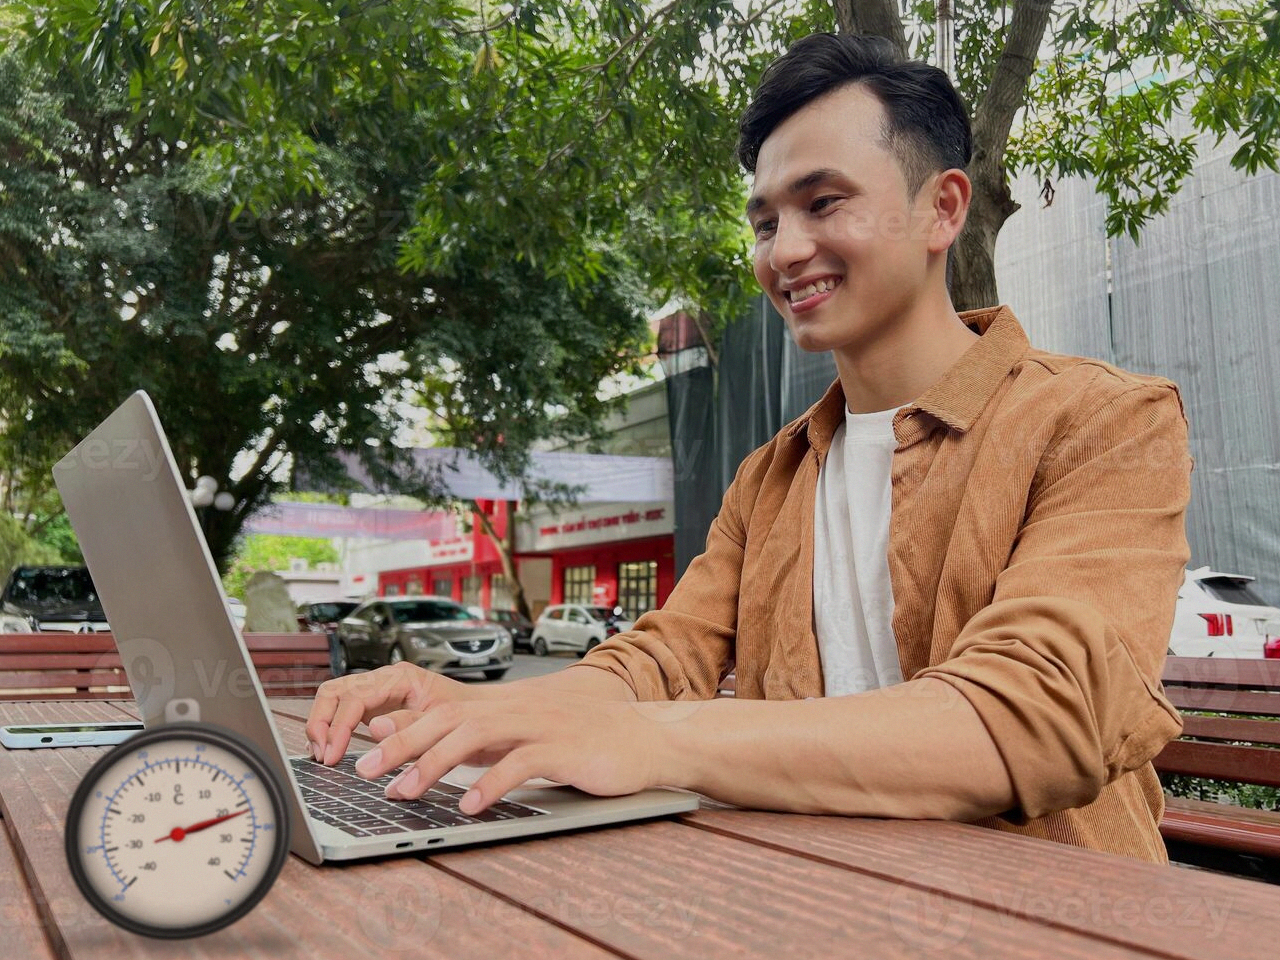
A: 22 °C
